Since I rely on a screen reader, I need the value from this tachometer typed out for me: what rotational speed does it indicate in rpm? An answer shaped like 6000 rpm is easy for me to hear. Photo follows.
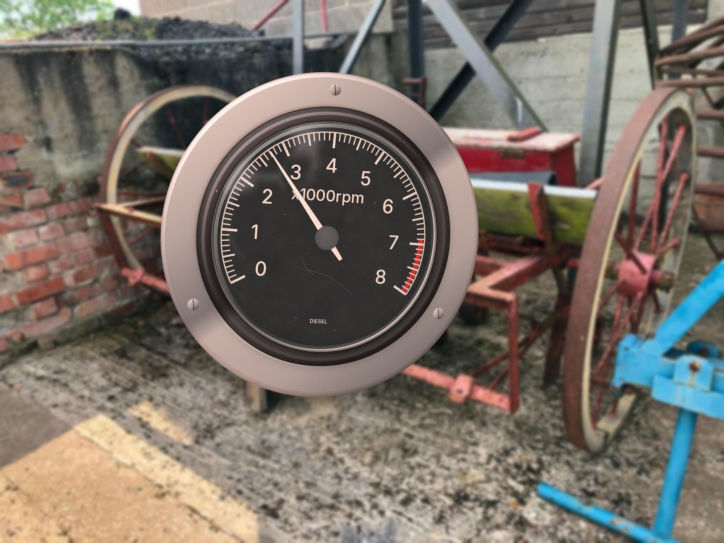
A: 2700 rpm
